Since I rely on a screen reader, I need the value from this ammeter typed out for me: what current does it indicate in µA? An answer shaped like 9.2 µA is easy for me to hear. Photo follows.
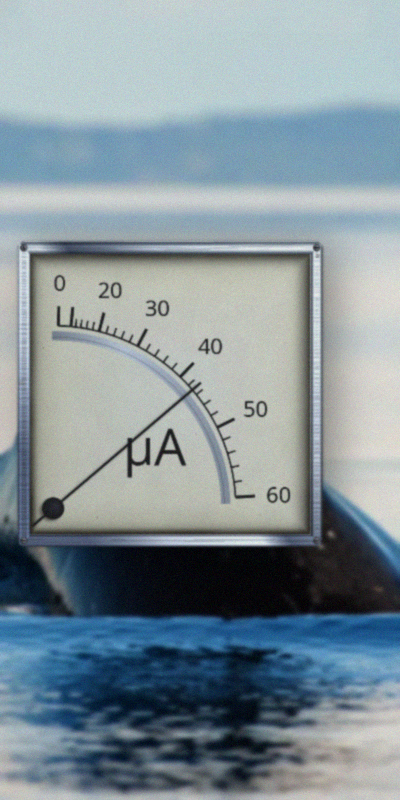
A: 43 µA
